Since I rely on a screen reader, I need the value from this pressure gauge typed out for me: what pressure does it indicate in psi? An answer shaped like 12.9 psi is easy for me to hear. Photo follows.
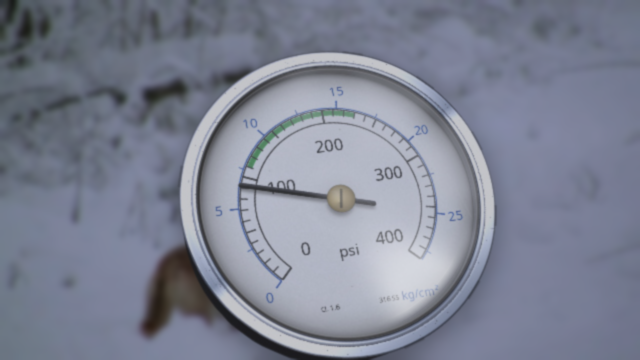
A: 90 psi
